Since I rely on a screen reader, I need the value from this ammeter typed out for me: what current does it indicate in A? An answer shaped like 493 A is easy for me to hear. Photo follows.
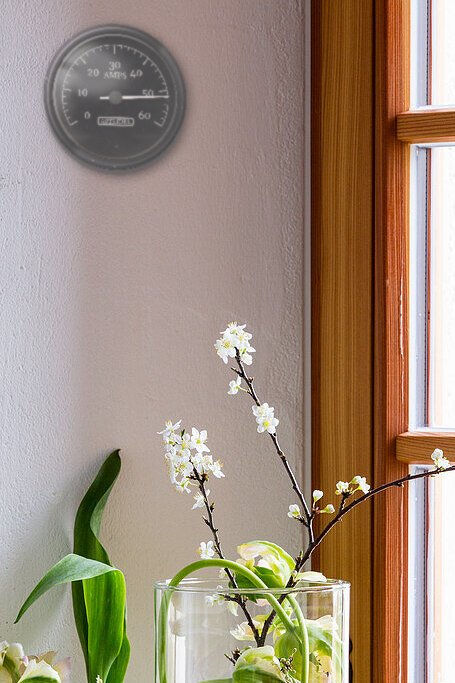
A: 52 A
